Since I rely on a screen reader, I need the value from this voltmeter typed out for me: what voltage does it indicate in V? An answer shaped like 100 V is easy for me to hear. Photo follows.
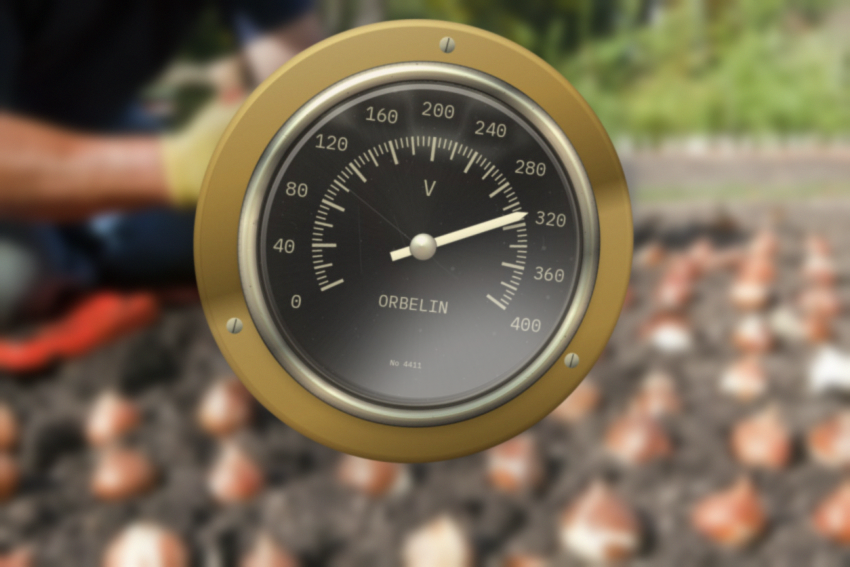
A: 310 V
